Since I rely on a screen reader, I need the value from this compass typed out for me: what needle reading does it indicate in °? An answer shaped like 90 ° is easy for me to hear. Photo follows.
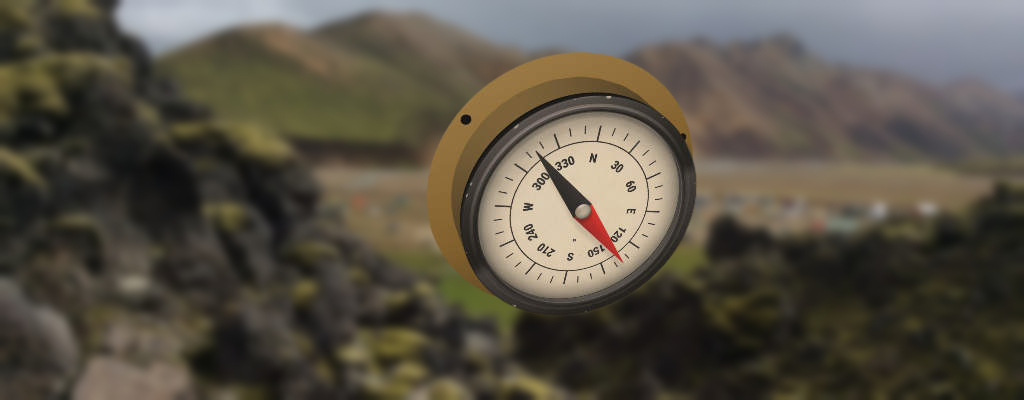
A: 135 °
